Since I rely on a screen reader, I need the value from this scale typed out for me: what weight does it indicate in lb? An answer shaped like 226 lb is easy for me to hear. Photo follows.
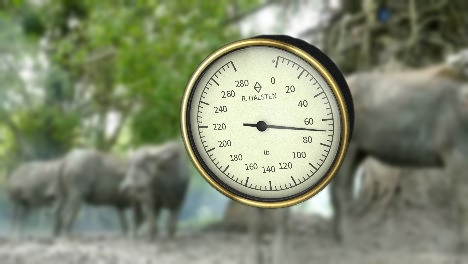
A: 68 lb
